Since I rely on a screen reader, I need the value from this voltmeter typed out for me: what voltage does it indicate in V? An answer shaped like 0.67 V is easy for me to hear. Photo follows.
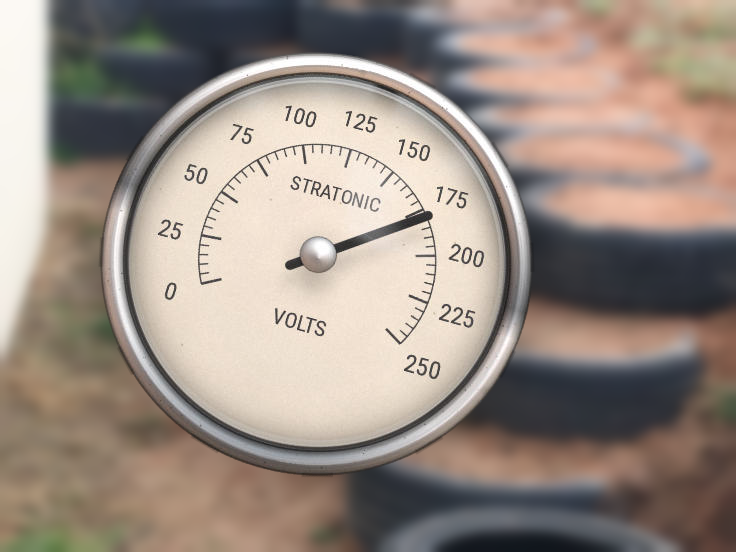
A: 180 V
